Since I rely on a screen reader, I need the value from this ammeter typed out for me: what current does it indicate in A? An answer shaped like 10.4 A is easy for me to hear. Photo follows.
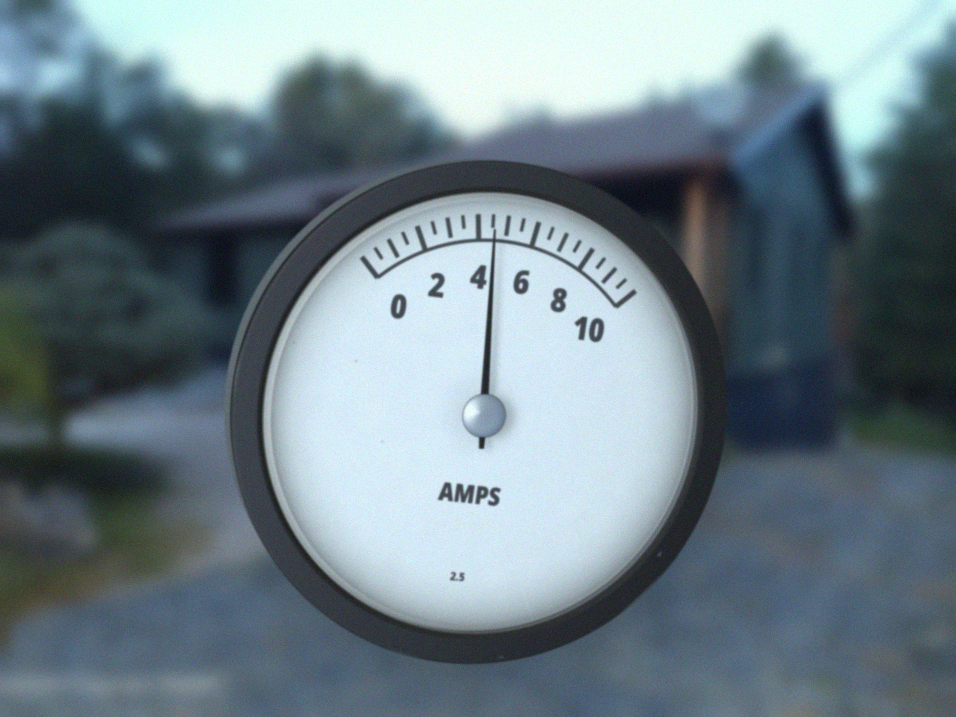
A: 4.5 A
